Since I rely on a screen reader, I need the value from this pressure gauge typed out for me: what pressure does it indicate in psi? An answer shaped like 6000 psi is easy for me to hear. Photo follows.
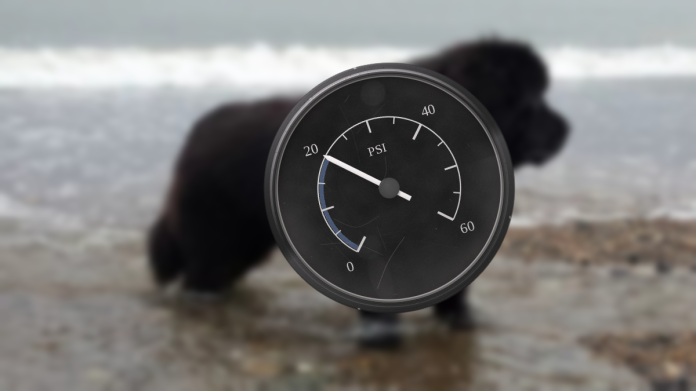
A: 20 psi
